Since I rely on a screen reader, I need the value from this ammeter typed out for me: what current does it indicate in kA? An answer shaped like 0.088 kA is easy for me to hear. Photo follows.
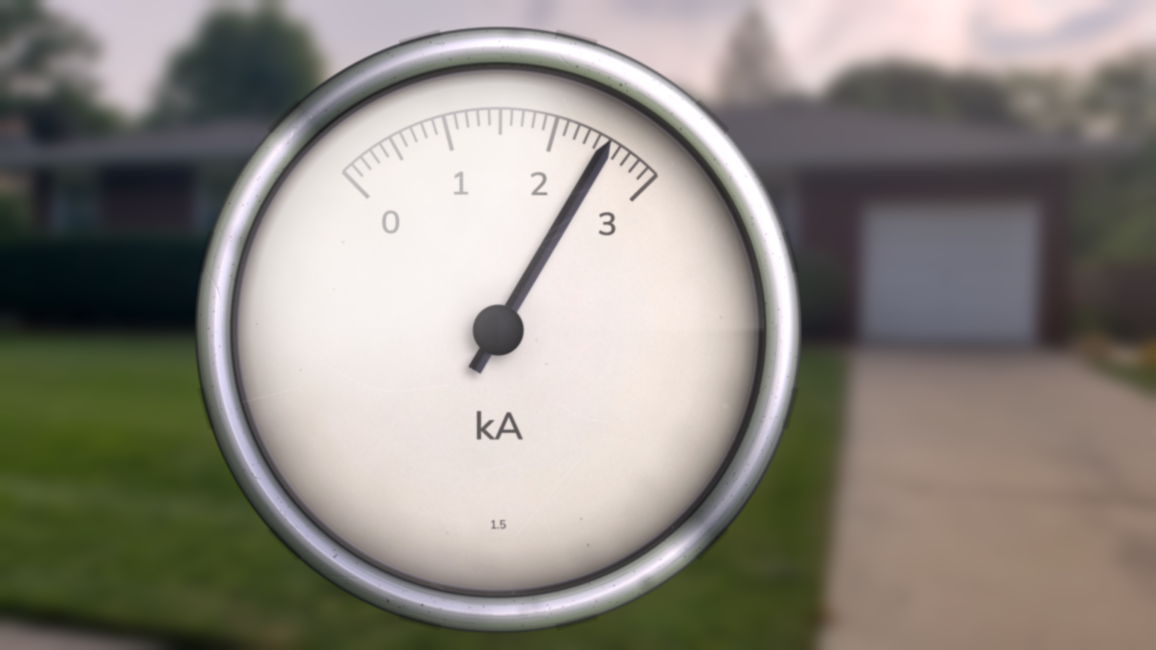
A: 2.5 kA
